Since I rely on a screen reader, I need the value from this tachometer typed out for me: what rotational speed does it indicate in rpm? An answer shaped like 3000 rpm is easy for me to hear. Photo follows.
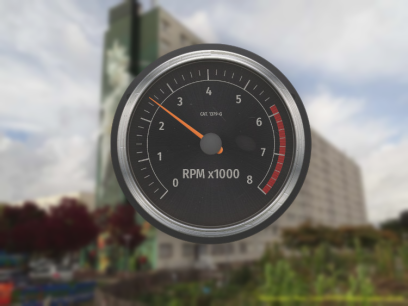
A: 2500 rpm
